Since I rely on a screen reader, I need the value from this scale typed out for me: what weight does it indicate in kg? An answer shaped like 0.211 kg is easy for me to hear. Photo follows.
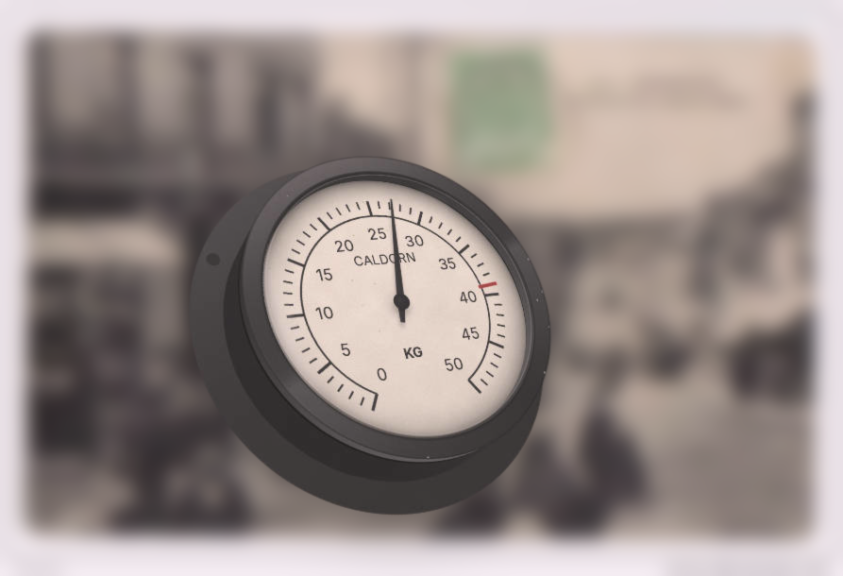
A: 27 kg
